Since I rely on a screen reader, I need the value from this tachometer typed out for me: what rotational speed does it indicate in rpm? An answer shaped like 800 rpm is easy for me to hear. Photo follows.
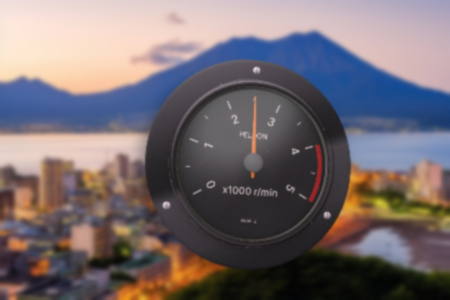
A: 2500 rpm
